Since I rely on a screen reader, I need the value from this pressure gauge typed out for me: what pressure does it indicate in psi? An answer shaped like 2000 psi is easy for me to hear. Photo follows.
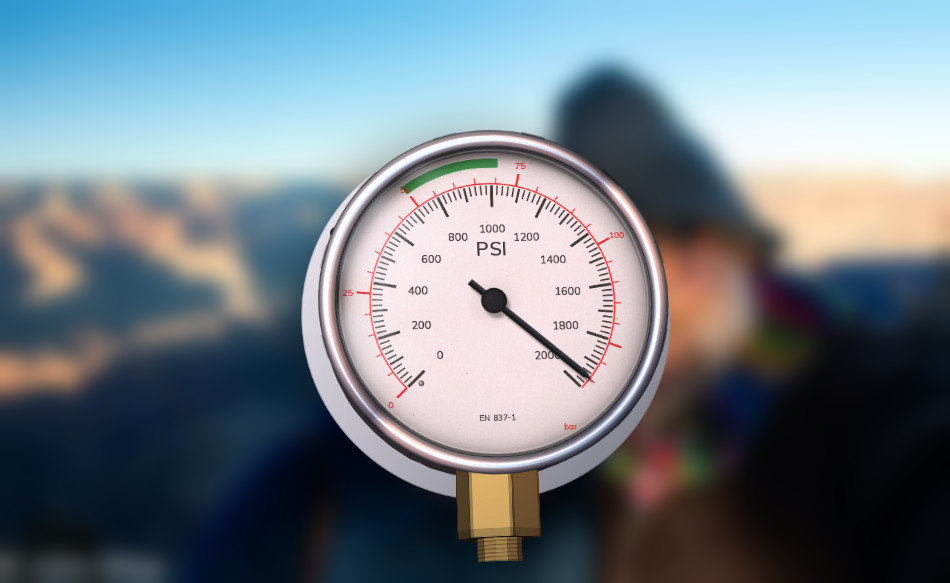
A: 1960 psi
